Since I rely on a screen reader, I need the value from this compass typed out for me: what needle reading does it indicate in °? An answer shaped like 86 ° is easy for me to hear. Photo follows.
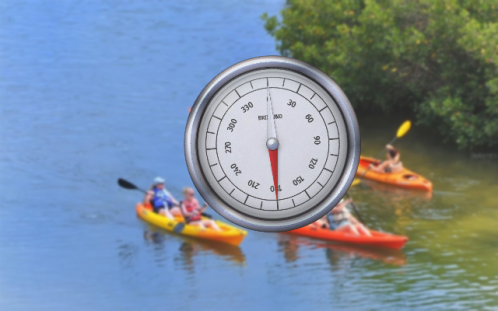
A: 180 °
